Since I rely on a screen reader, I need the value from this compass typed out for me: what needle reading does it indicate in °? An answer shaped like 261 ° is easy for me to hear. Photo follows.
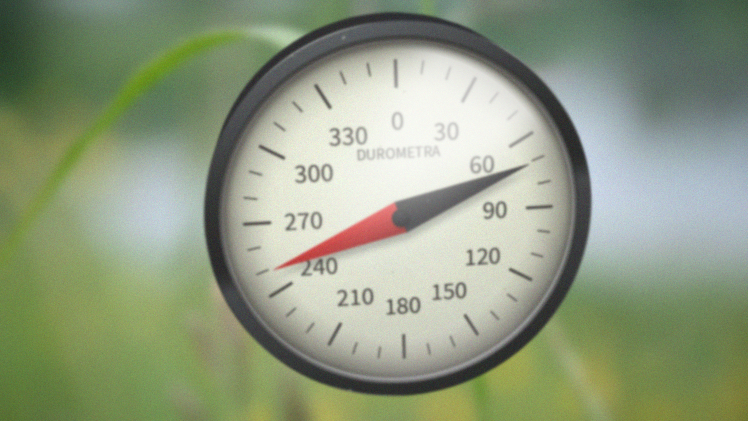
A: 250 °
